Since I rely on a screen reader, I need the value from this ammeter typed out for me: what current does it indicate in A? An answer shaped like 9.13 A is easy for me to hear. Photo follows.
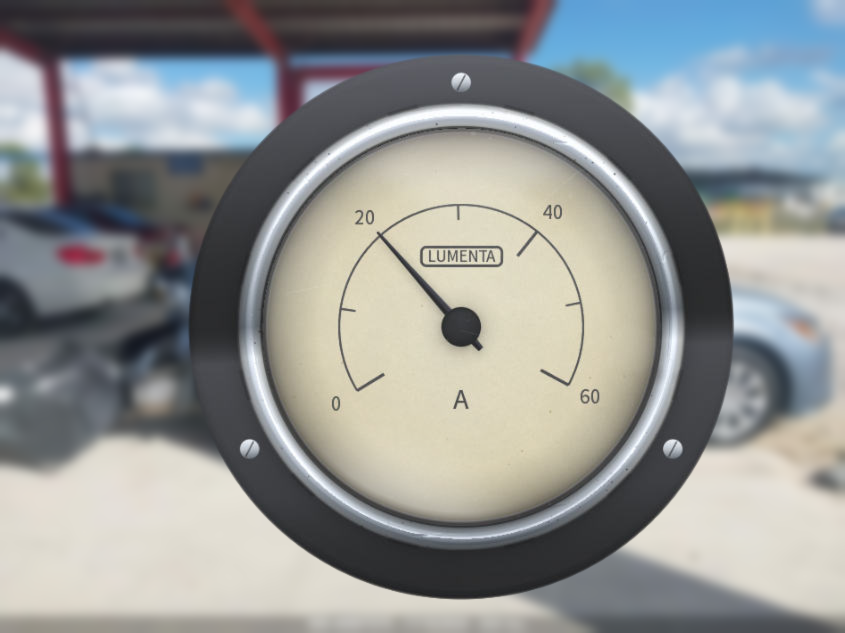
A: 20 A
